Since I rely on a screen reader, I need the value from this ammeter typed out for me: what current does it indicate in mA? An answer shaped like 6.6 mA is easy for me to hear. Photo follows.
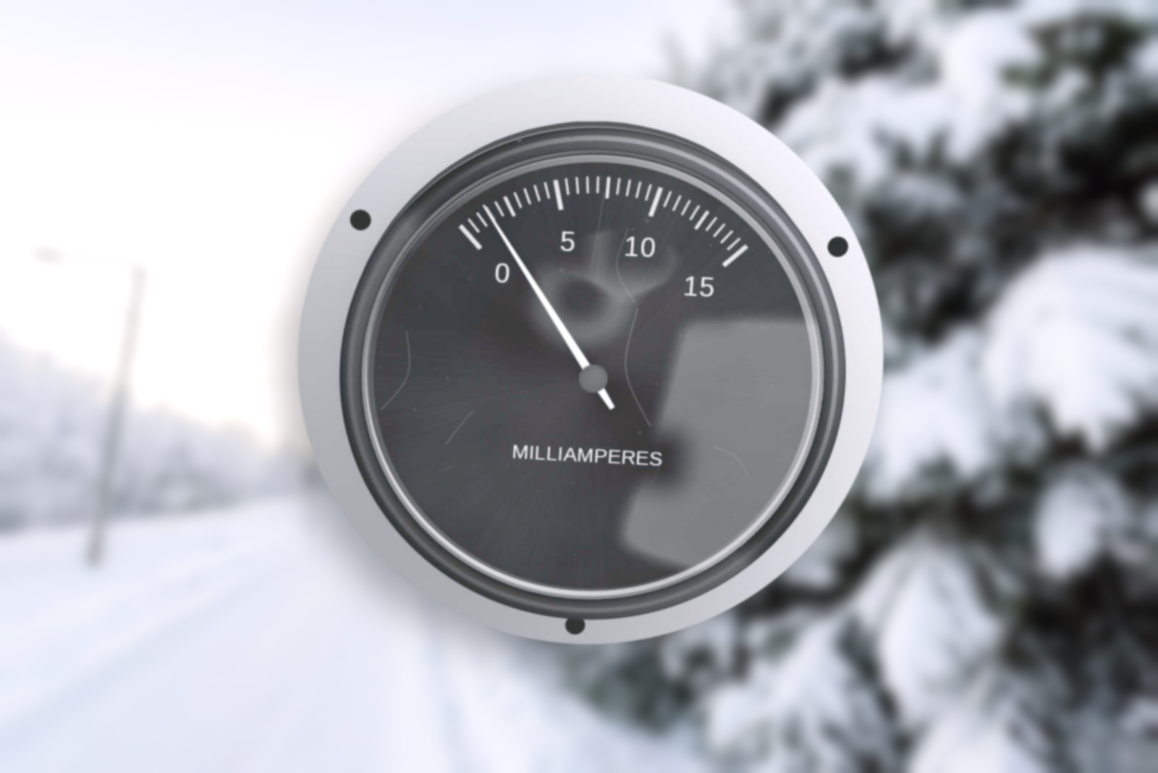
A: 1.5 mA
